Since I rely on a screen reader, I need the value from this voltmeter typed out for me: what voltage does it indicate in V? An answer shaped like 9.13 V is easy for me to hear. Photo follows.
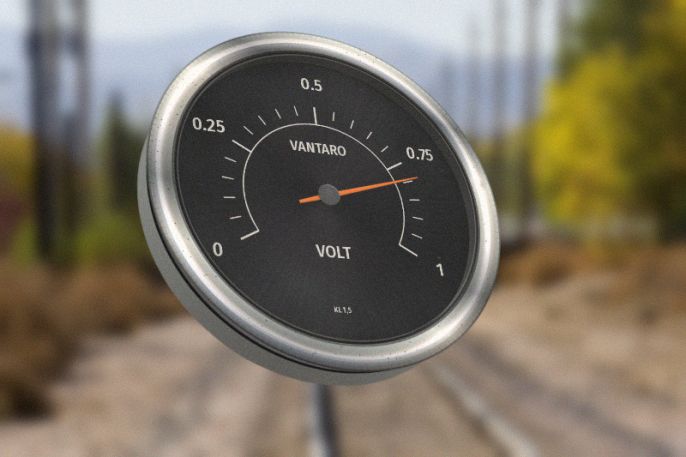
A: 0.8 V
